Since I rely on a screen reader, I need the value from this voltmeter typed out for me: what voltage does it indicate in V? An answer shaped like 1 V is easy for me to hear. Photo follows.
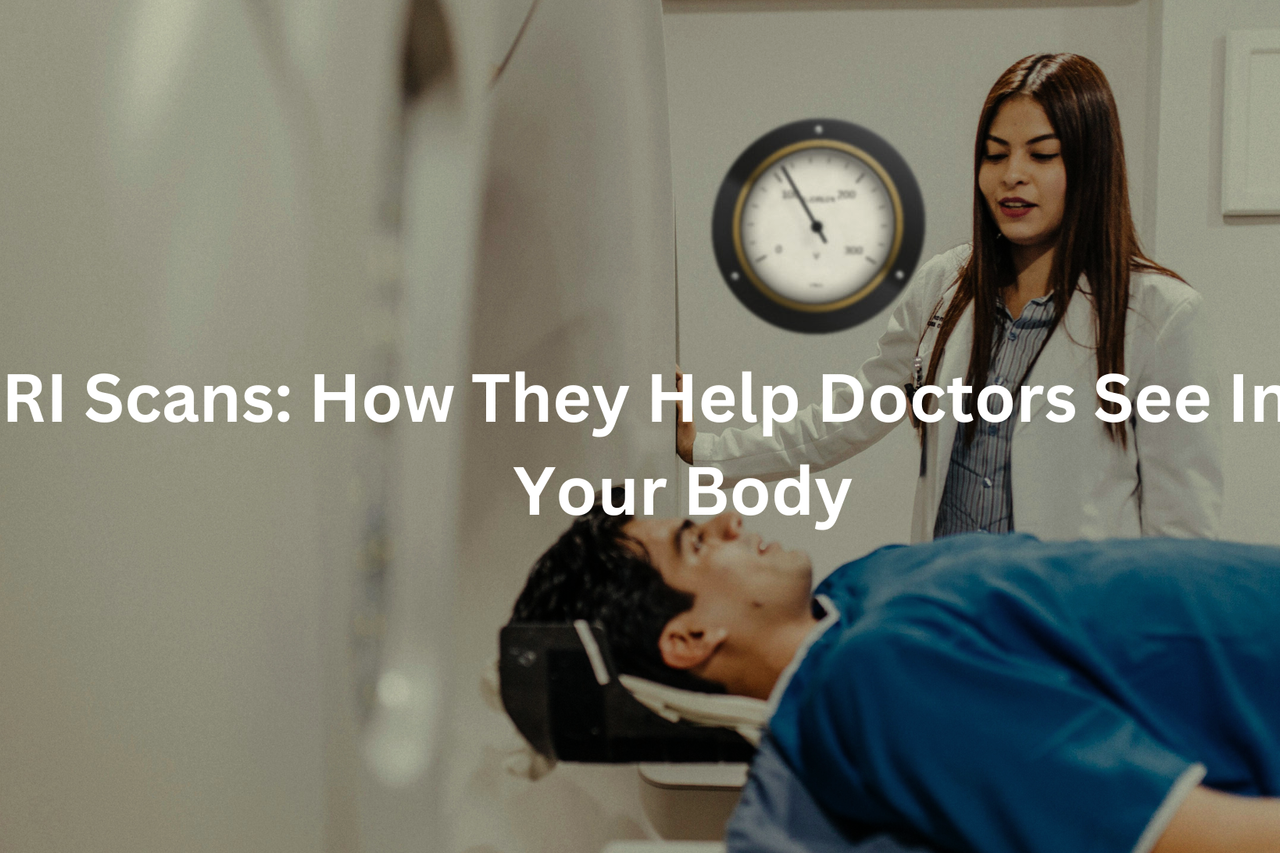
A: 110 V
